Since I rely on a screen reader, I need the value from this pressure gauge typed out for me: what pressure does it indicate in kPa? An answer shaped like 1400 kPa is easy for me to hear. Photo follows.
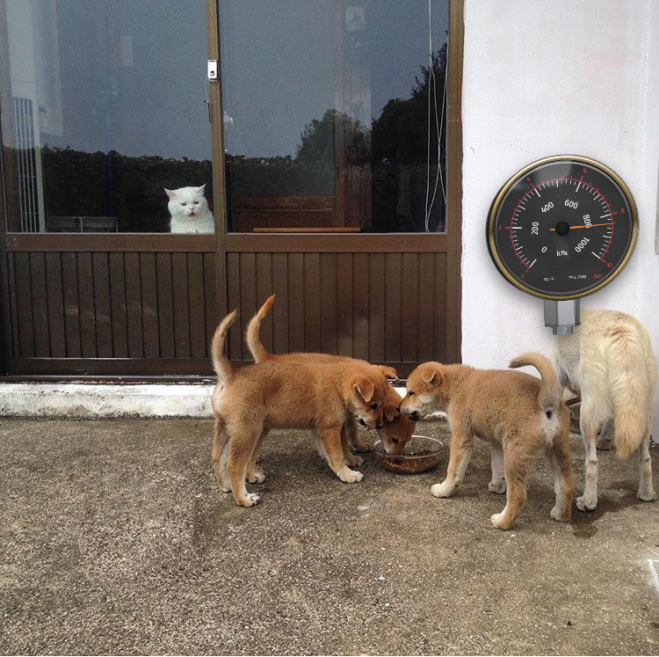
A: 840 kPa
